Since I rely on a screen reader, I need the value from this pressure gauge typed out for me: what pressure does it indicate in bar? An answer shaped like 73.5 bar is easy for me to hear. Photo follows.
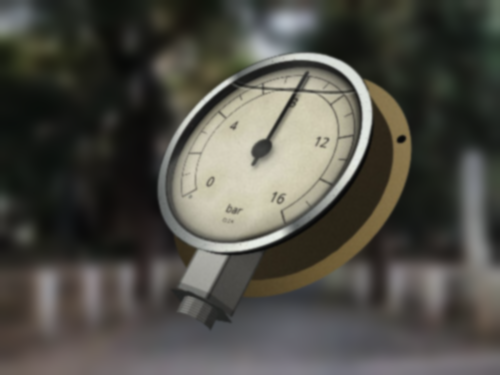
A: 8 bar
